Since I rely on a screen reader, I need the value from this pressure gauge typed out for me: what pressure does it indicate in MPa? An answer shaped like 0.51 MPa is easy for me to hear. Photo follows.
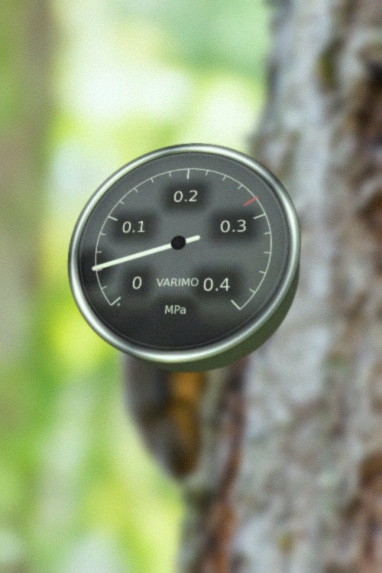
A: 0.04 MPa
